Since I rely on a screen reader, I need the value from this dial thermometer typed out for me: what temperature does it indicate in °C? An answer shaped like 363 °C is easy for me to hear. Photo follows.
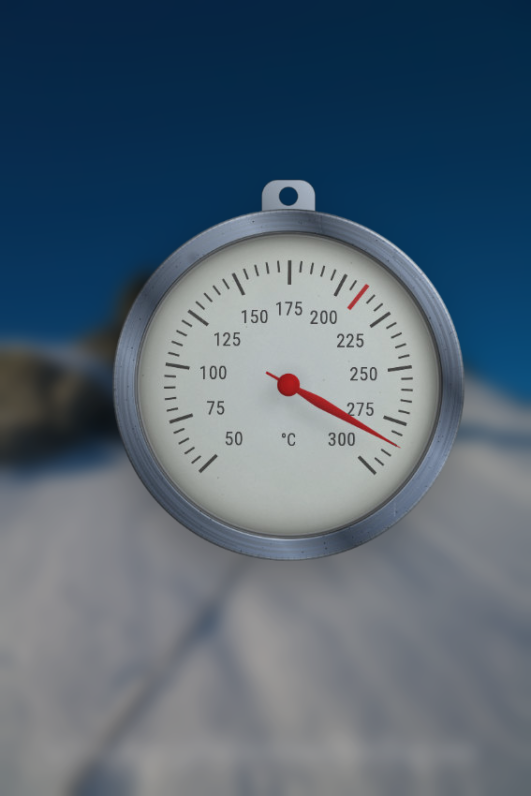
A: 285 °C
